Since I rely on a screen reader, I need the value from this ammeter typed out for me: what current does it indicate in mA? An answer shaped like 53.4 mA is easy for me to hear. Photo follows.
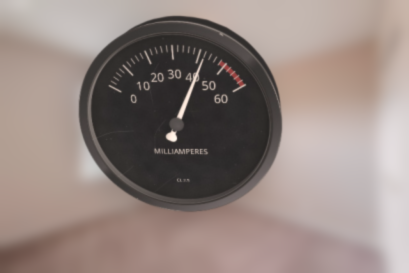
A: 42 mA
